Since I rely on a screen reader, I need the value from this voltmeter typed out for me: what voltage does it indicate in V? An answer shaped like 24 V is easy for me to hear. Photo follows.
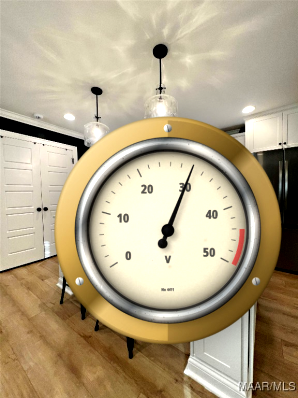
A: 30 V
